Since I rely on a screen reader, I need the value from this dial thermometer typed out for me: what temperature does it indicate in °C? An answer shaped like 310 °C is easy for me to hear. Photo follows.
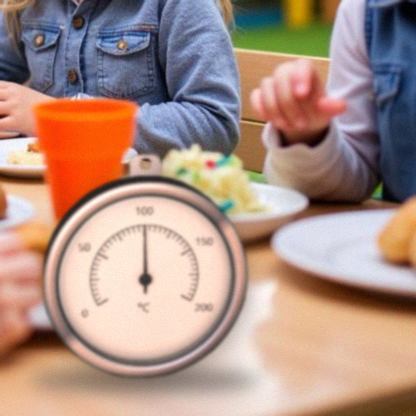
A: 100 °C
